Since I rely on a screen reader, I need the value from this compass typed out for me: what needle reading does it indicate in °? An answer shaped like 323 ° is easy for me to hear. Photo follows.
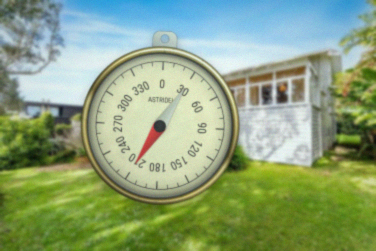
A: 210 °
